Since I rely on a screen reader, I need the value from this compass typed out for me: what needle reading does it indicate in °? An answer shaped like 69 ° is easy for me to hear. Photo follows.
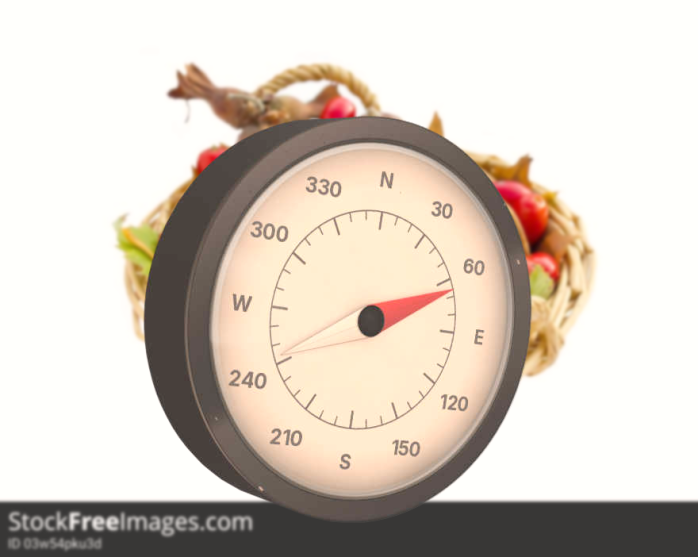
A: 65 °
